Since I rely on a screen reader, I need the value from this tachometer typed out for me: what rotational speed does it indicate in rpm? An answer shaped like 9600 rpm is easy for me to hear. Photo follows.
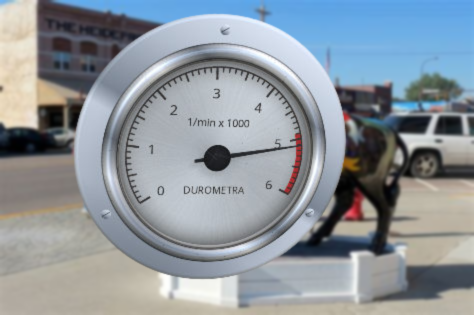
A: 5100 rpm
